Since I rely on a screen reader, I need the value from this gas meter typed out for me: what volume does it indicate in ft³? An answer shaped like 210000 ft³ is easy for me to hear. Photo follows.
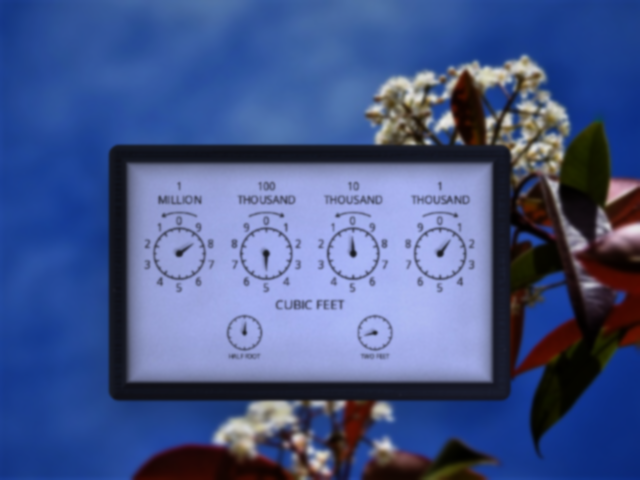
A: 850100 ft³
